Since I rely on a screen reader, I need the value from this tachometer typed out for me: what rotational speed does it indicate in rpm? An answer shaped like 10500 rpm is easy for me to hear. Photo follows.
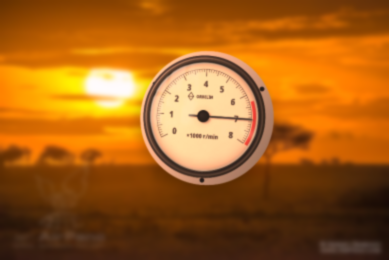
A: 7000 rpm
